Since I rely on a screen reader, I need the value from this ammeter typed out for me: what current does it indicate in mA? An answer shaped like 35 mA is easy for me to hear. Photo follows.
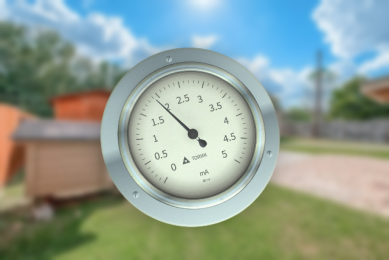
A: 1.9 mA
